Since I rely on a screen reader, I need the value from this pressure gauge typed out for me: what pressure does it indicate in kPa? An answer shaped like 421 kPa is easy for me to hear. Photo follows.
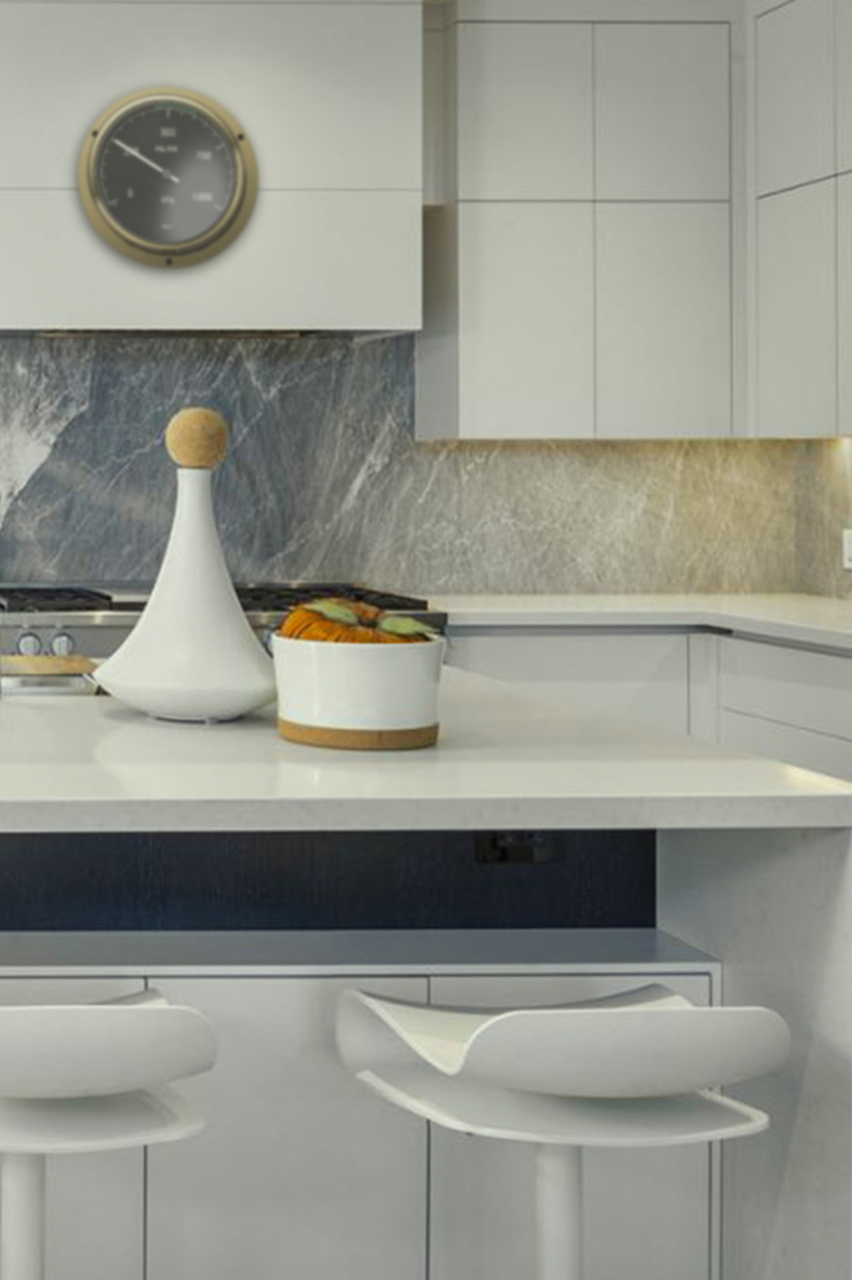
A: 250 kPa
